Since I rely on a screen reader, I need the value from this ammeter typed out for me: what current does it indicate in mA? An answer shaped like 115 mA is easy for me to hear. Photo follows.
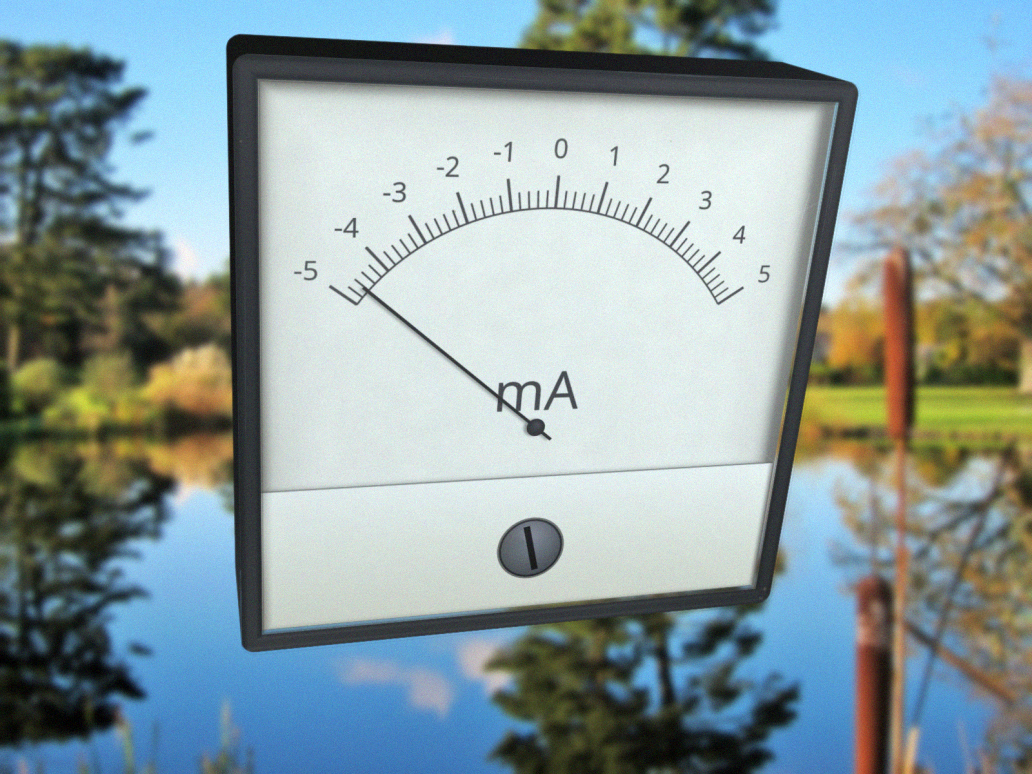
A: -4.6 mA
